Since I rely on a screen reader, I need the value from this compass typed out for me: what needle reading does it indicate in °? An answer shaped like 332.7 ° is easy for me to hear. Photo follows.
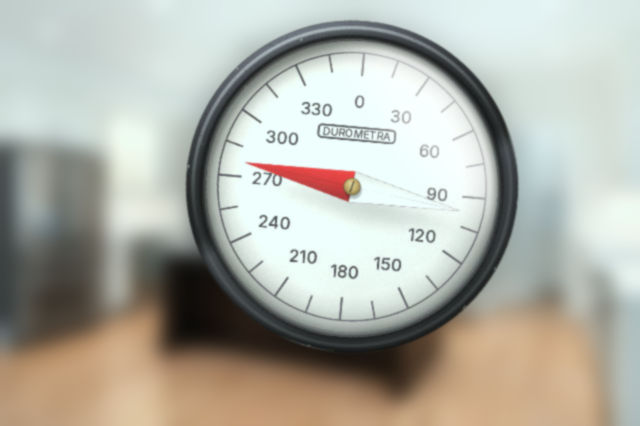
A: 277.5 °
